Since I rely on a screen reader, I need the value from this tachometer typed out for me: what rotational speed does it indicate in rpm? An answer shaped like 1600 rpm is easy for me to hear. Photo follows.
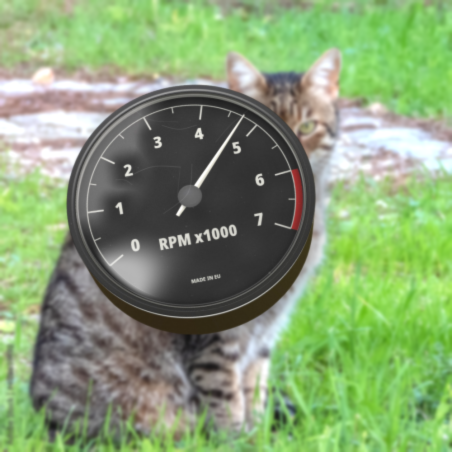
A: 4750 rpm
